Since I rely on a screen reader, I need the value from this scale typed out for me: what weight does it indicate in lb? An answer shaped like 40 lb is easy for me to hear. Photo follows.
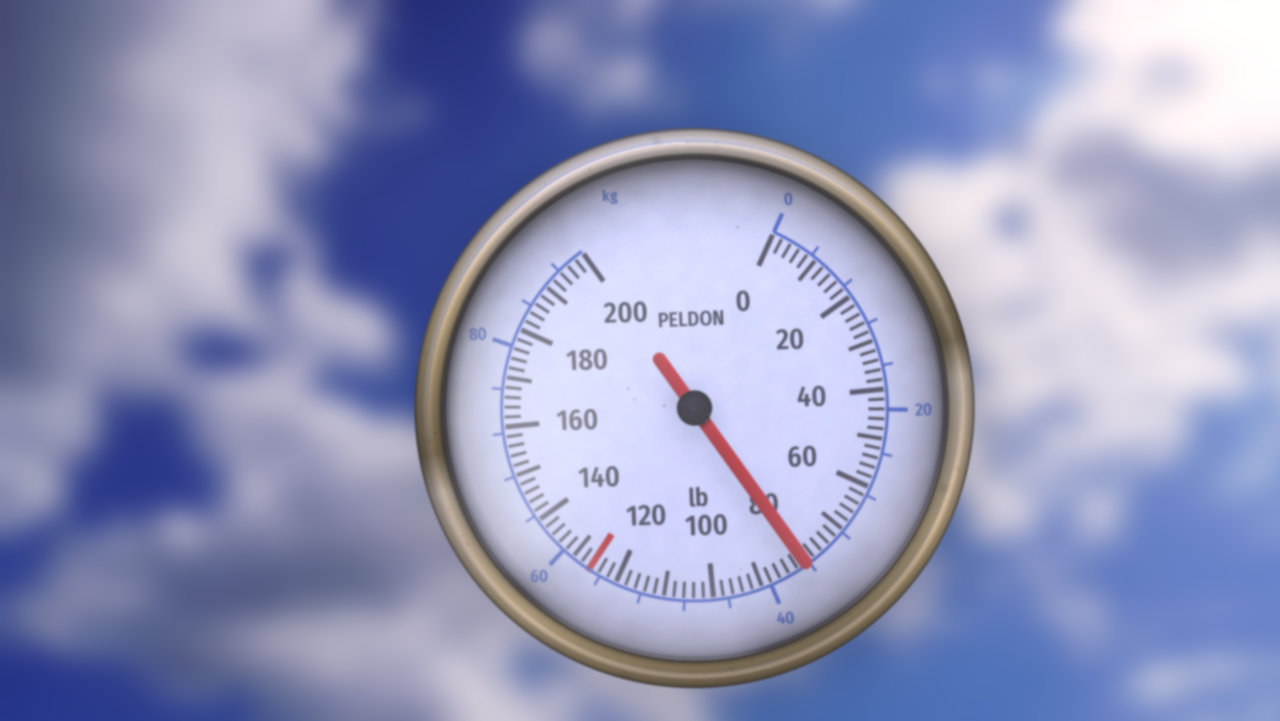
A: 80 lb
